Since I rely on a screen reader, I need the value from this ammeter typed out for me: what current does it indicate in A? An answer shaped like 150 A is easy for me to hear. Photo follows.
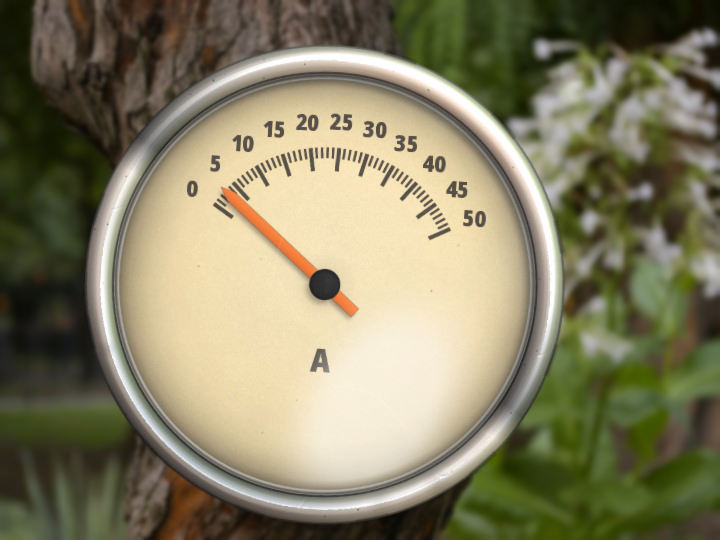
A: 3 A
